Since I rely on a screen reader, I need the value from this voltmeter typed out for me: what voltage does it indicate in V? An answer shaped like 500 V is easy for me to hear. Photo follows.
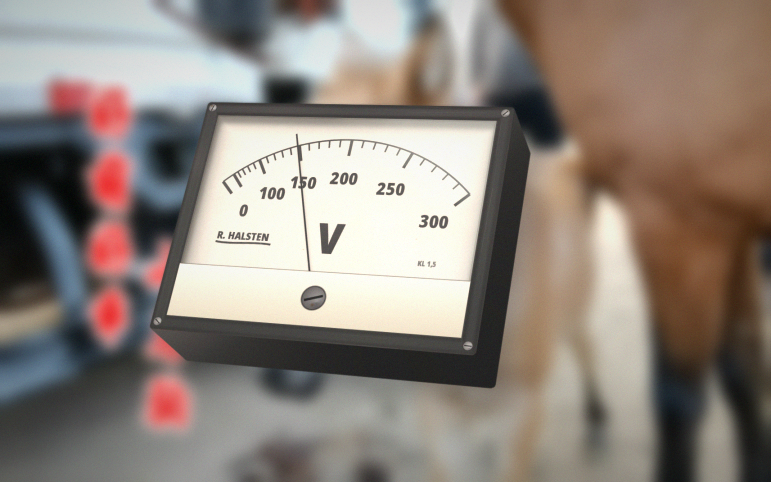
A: 150 V
